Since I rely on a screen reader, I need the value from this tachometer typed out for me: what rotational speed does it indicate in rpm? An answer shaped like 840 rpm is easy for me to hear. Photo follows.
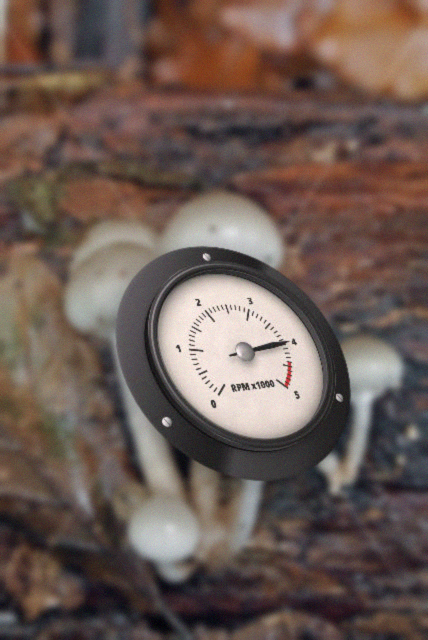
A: 4000 rpm
